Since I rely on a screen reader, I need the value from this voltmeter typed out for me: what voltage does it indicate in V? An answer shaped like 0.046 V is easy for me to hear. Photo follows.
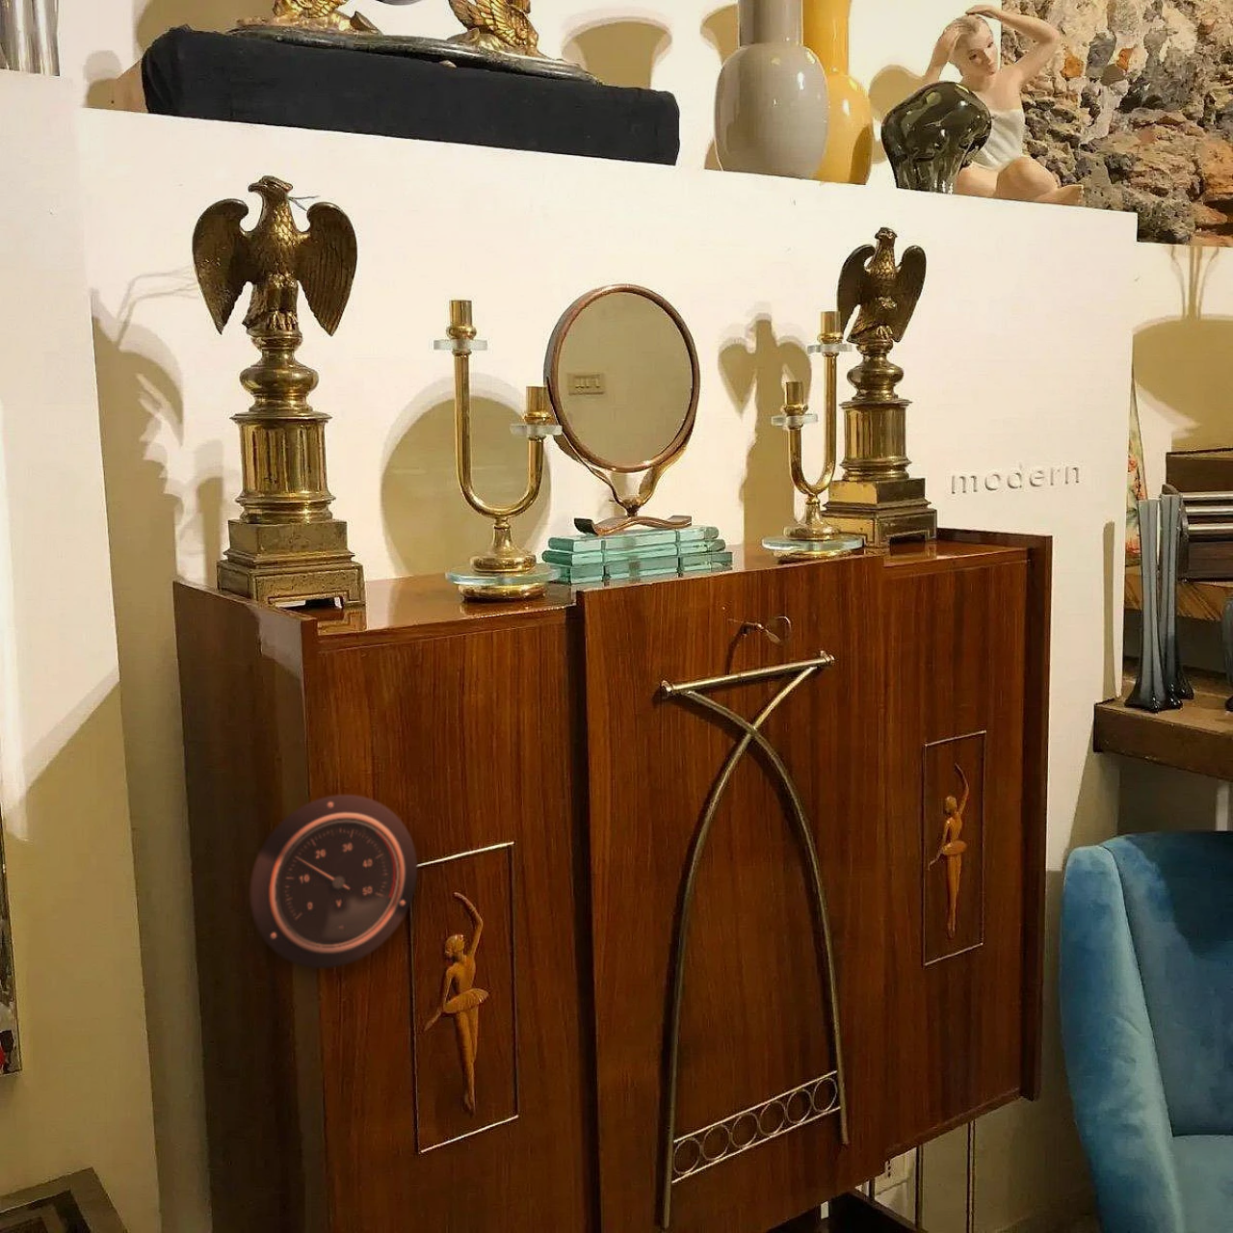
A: 15 V
